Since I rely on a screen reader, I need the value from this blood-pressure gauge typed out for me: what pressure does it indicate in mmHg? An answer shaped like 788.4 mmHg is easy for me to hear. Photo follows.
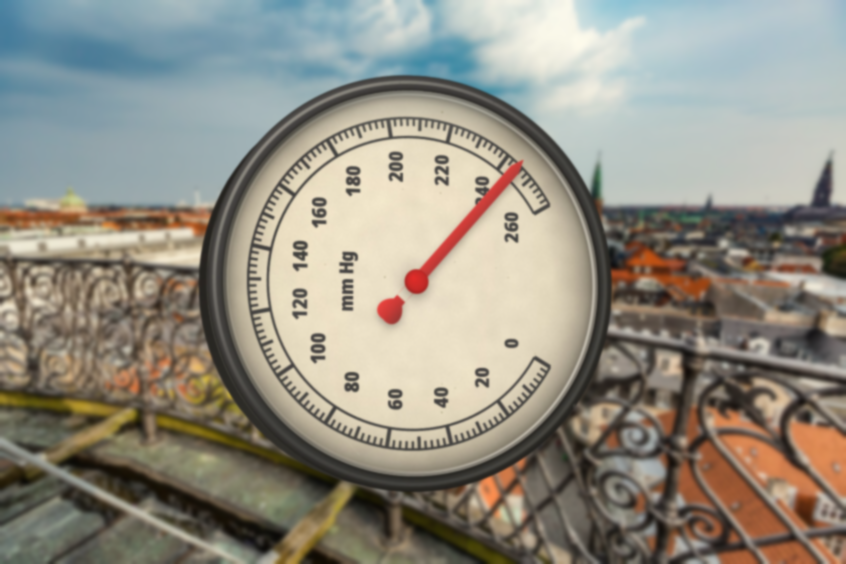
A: 244 mmHg
